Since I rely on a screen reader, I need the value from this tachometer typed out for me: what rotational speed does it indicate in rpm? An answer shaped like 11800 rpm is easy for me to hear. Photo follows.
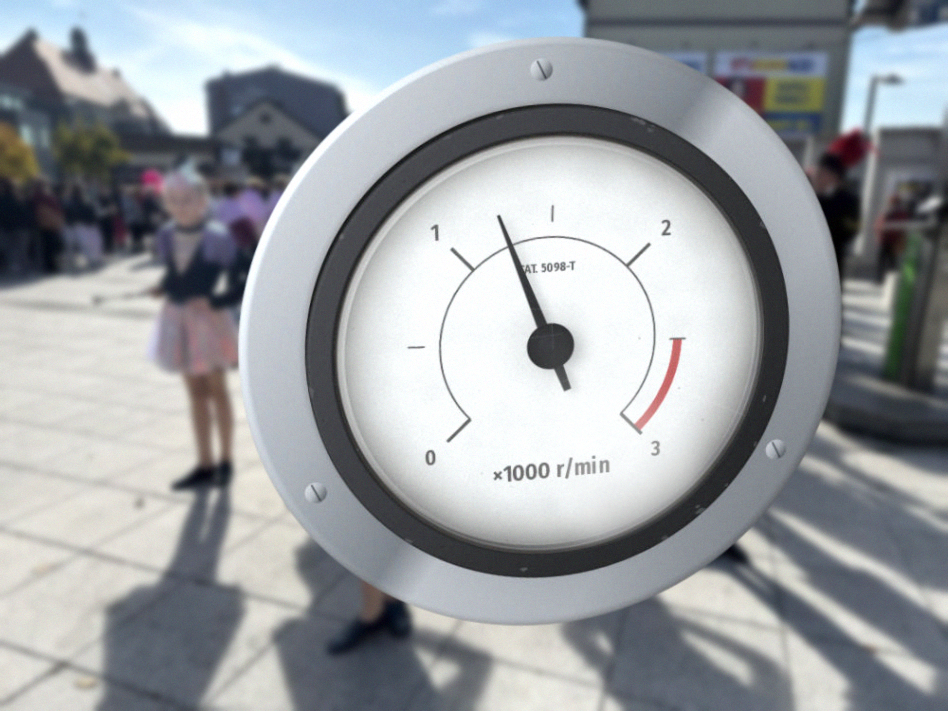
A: 1250 rpm
